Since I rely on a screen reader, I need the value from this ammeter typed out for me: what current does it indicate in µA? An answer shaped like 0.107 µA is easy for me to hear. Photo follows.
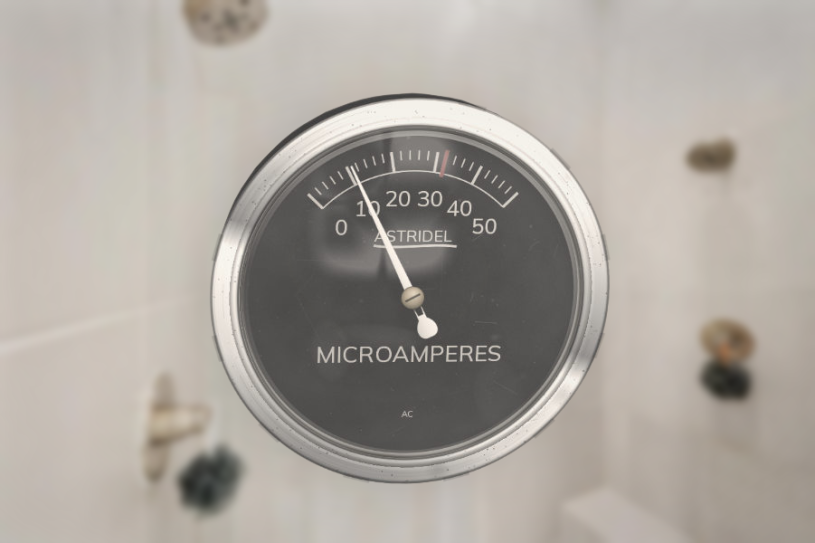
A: 11 µA
